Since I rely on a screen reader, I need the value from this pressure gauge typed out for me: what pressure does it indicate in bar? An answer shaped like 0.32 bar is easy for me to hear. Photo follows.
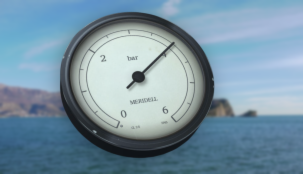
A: 4 bar
